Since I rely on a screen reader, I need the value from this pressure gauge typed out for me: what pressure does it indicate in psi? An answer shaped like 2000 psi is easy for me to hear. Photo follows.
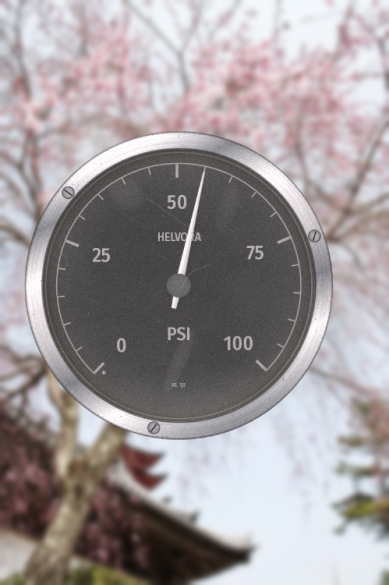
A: 55 psi
